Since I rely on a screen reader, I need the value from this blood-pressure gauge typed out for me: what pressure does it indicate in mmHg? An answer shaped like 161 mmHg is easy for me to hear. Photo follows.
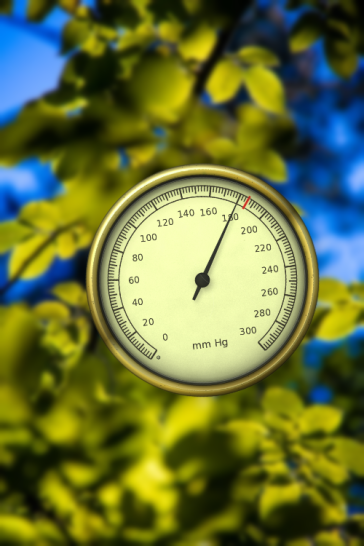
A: 180 mmHg
